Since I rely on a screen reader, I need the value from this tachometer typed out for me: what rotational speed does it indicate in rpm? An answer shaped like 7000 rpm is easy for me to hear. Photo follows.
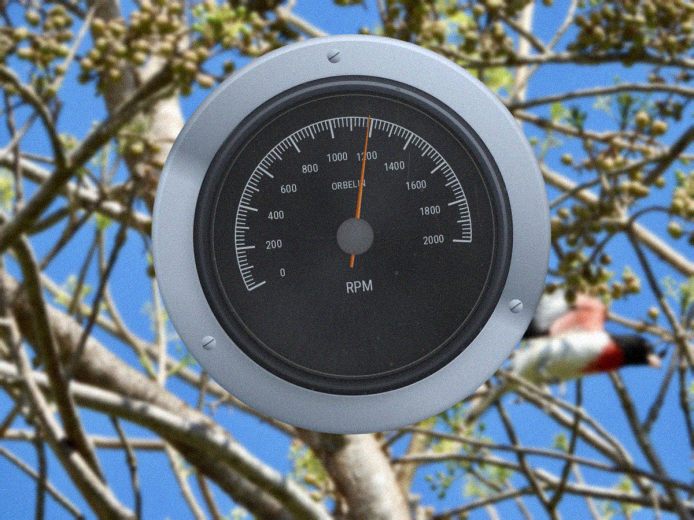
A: 1180 rpm
